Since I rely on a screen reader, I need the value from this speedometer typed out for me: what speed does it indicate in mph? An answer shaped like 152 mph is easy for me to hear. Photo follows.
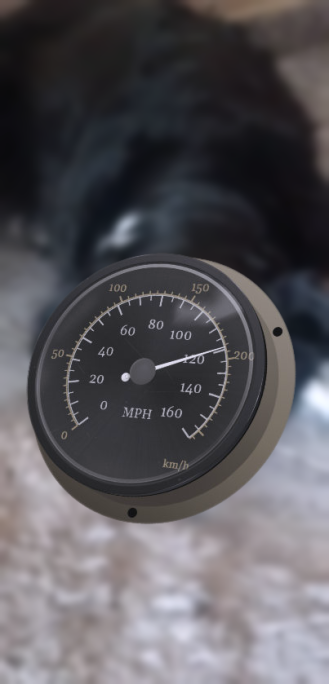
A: 120 mph
